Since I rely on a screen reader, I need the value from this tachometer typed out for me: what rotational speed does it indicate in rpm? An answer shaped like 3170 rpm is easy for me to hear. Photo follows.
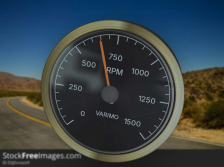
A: 650 rpm
